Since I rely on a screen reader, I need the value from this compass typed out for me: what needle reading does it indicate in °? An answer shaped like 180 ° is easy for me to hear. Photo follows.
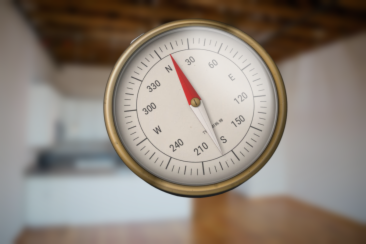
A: 10 °
